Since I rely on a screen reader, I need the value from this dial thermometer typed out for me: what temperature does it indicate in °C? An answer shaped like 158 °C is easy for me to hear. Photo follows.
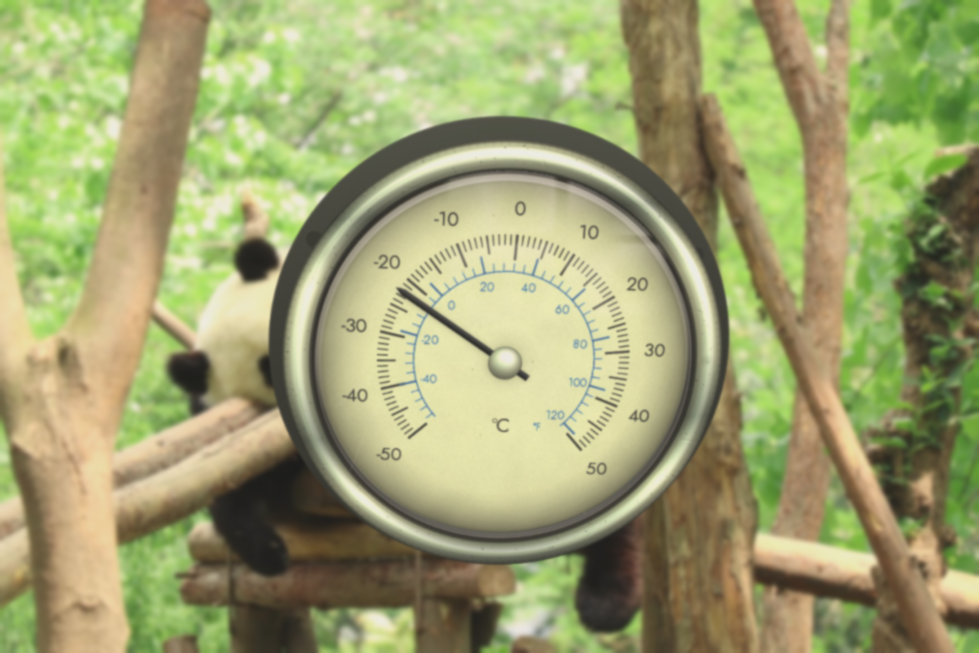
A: -22 °C
